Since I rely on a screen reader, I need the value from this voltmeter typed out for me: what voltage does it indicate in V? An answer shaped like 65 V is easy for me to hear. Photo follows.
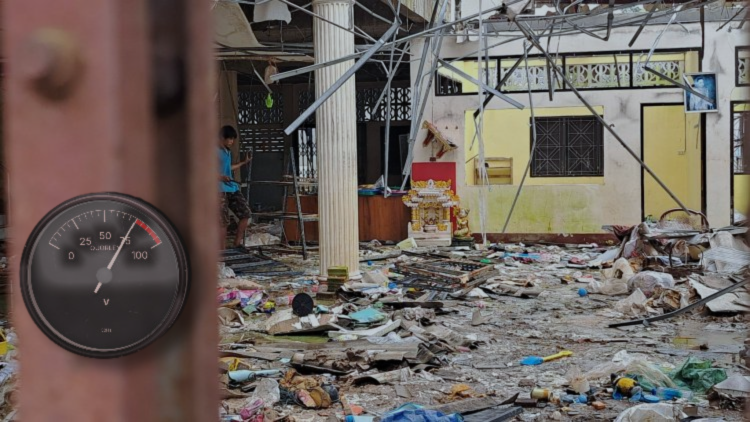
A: 75 V
